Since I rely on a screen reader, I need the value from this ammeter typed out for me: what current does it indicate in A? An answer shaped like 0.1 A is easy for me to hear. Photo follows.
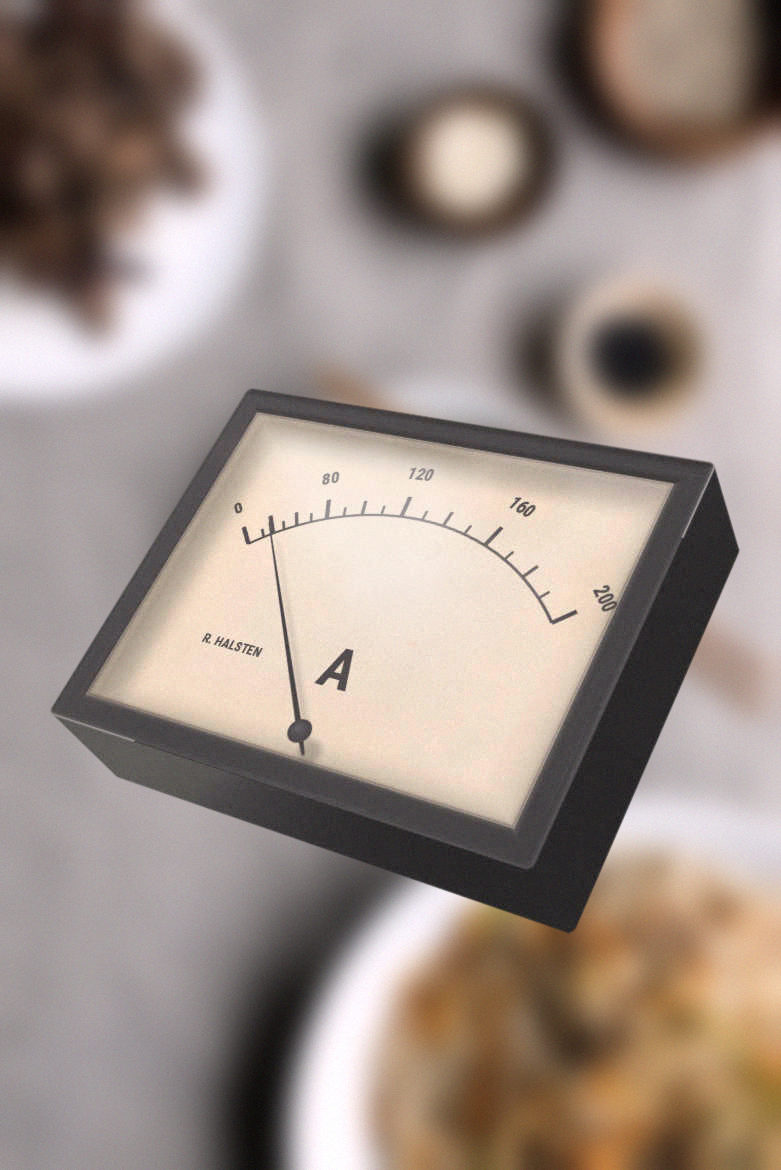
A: 40 A
